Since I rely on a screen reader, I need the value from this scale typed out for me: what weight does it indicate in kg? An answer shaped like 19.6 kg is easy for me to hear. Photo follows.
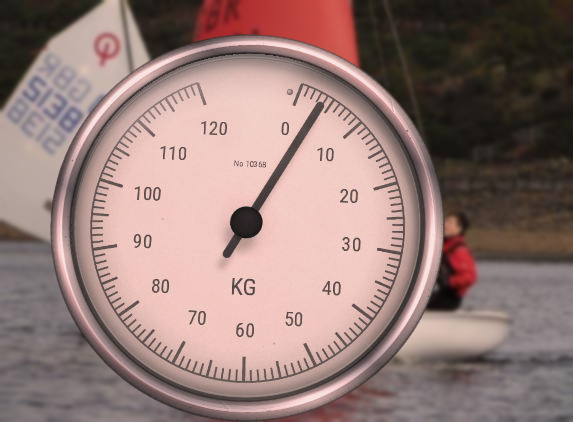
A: 4 kg
